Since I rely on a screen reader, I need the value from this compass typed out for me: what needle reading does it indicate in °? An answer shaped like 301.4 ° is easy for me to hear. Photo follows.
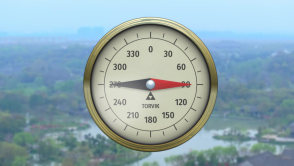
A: 90 °
